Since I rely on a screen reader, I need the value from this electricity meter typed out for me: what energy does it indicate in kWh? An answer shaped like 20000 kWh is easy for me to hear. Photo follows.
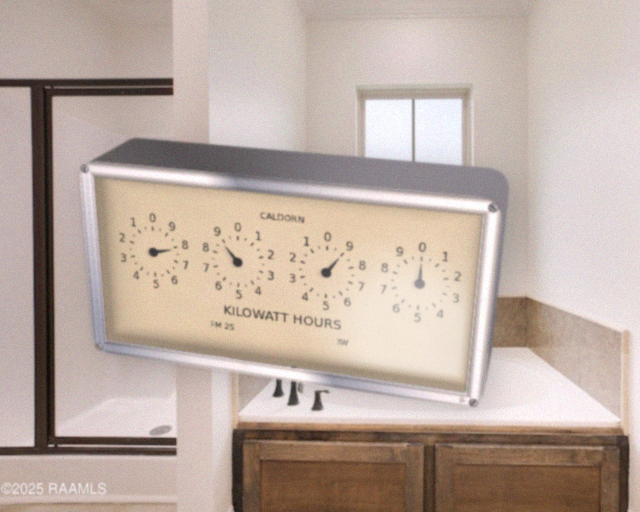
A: 7890 kWh
